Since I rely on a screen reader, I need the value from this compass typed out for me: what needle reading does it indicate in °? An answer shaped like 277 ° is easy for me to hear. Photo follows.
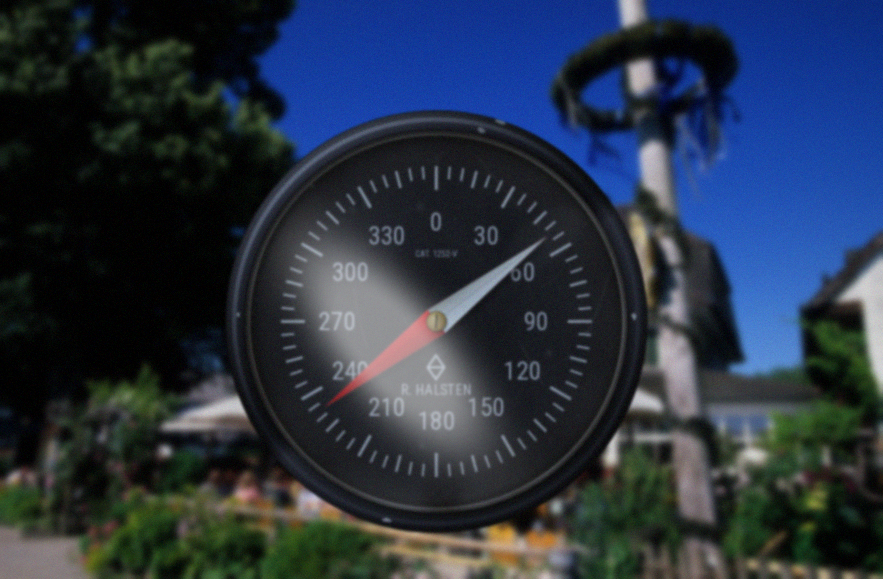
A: 232.5 °
